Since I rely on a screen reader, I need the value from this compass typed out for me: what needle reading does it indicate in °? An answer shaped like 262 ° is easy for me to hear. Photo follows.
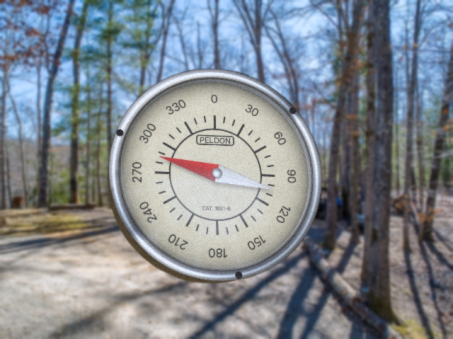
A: 285 °
